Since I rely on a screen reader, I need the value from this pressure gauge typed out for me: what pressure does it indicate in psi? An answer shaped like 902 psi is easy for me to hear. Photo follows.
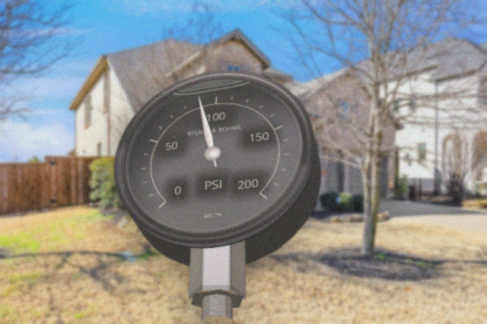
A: 90 psi
